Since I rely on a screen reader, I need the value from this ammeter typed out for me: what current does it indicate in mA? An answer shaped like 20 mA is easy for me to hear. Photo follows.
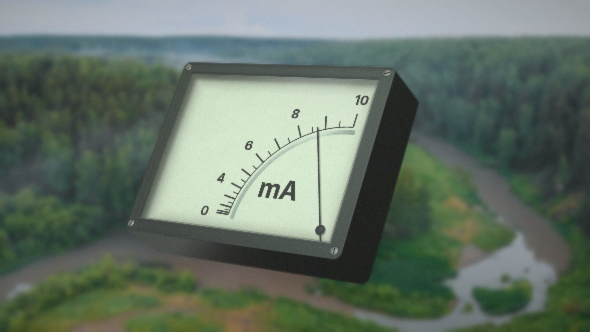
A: 8.75 mA
